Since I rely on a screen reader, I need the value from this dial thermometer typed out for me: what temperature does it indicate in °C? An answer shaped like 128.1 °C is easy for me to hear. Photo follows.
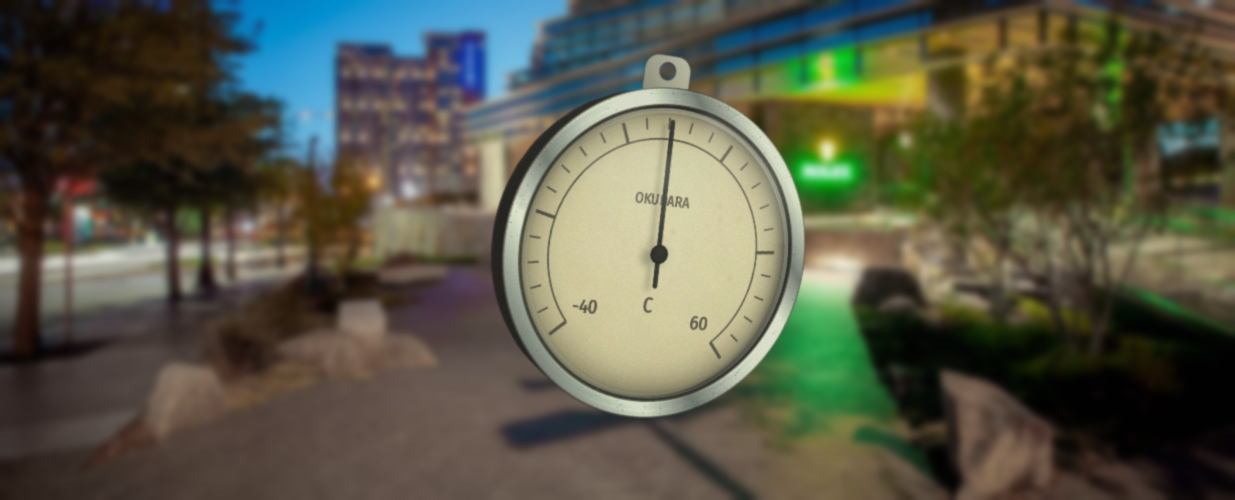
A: 8 °C
